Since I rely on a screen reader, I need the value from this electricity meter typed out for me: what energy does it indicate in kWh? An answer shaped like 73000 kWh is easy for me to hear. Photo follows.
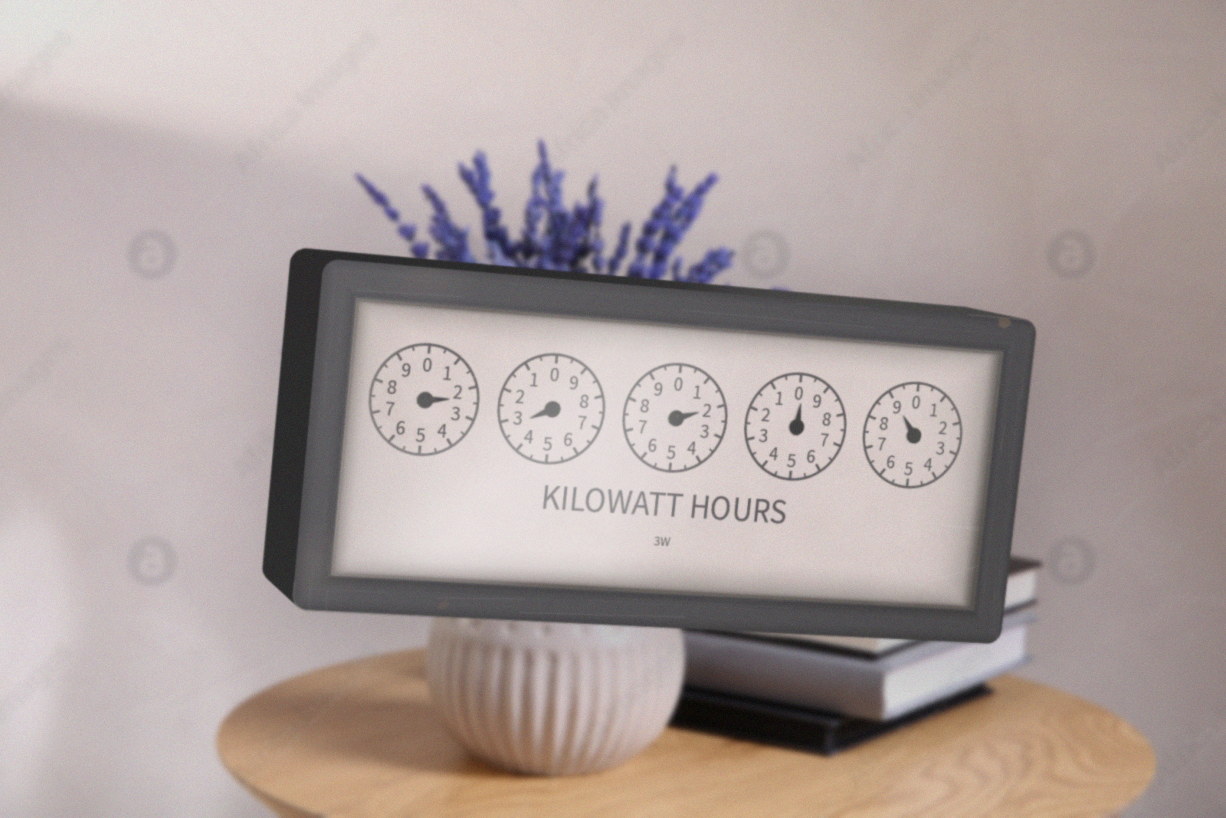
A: 23199 kWh
